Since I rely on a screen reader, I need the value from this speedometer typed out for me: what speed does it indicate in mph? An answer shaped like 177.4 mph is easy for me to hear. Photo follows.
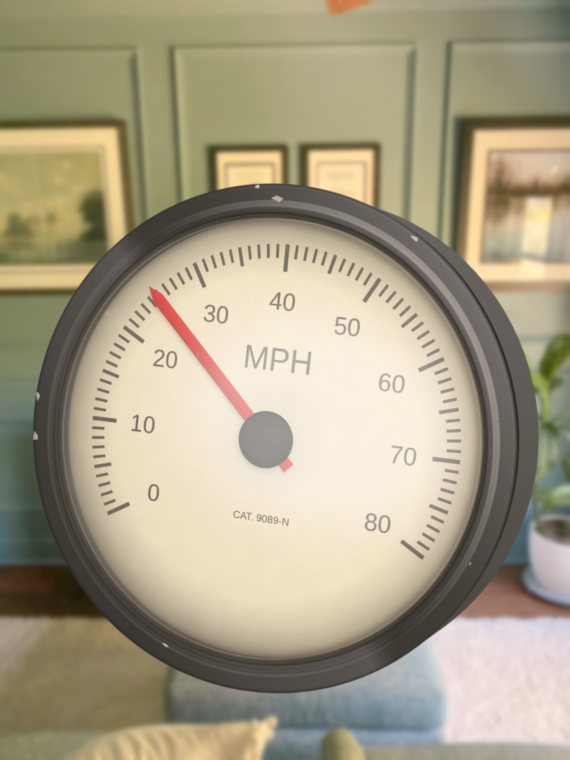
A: 25 mph
